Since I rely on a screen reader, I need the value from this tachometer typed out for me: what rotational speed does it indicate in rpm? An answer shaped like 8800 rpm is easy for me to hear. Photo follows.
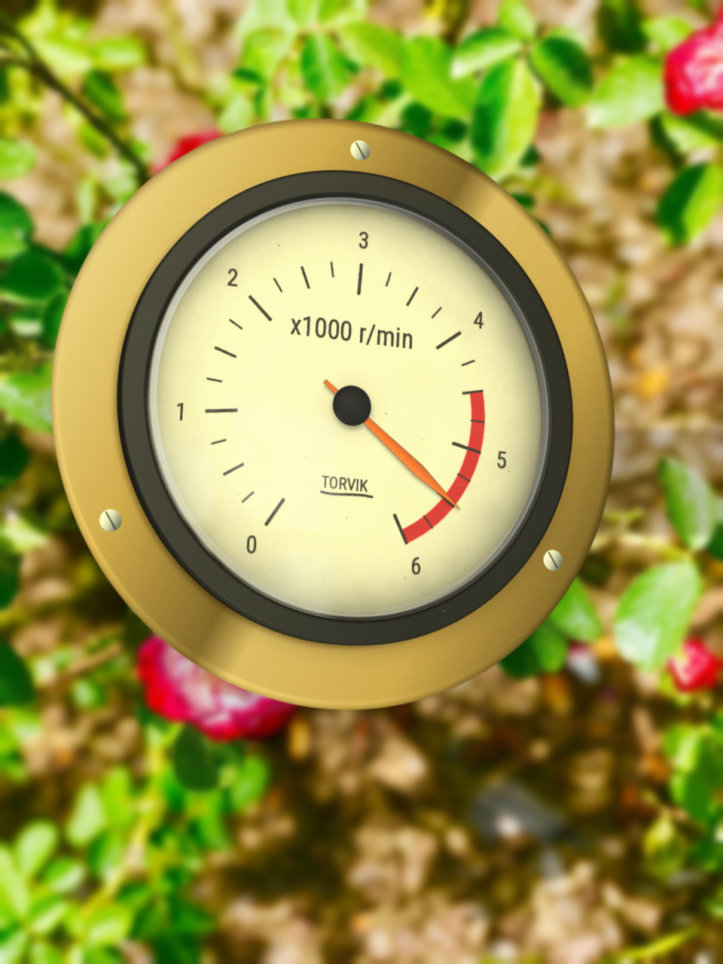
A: 5500 rpm
